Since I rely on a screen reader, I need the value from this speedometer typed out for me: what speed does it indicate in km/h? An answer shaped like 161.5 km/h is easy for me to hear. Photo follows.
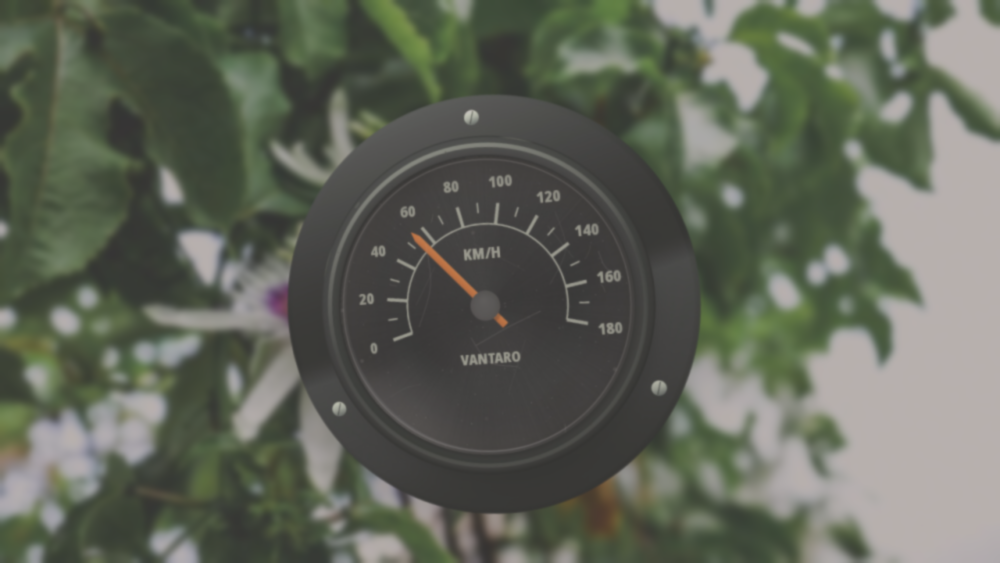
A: 55 km/h
